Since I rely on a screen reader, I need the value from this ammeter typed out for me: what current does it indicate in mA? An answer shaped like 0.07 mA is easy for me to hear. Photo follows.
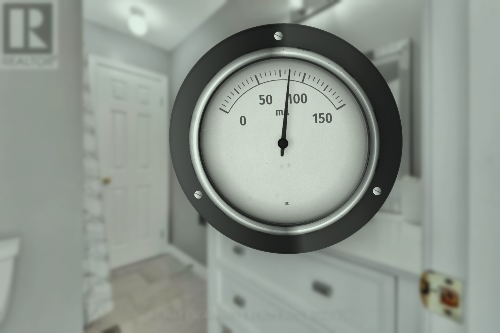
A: 85 mA
